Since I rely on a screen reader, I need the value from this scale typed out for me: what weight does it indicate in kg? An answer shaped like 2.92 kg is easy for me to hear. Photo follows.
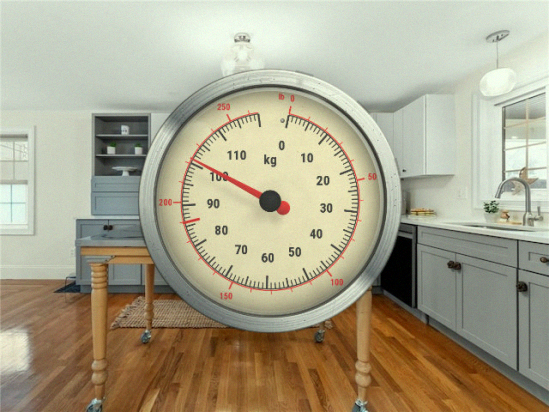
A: 101 kg
